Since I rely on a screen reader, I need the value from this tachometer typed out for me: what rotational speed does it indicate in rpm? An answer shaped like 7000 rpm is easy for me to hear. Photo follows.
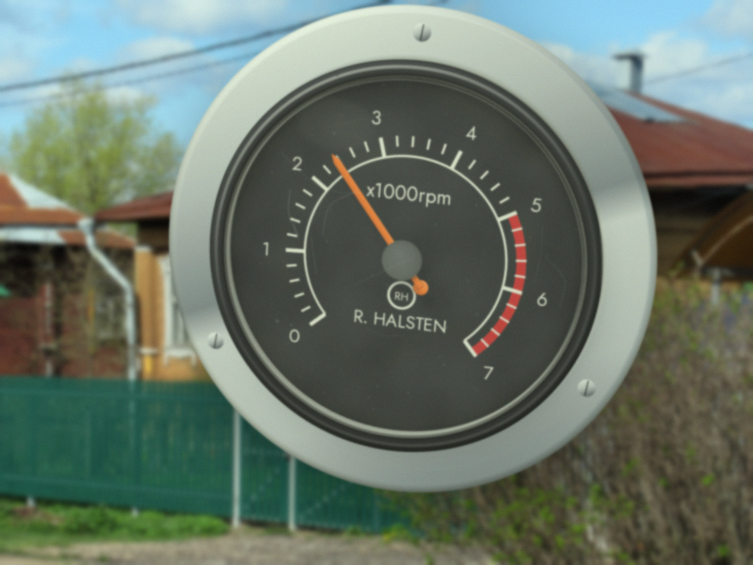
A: 2400 rpm
